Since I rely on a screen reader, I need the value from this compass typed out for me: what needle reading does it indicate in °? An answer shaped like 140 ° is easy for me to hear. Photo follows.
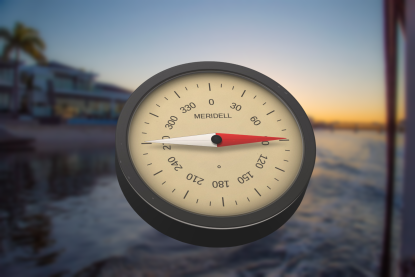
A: 90 °
